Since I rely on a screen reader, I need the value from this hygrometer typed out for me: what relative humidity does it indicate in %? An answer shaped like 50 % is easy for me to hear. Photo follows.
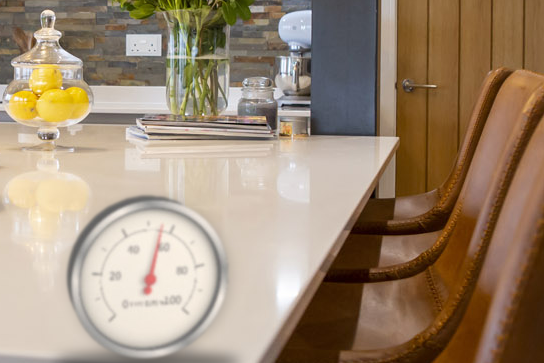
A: 55 %
